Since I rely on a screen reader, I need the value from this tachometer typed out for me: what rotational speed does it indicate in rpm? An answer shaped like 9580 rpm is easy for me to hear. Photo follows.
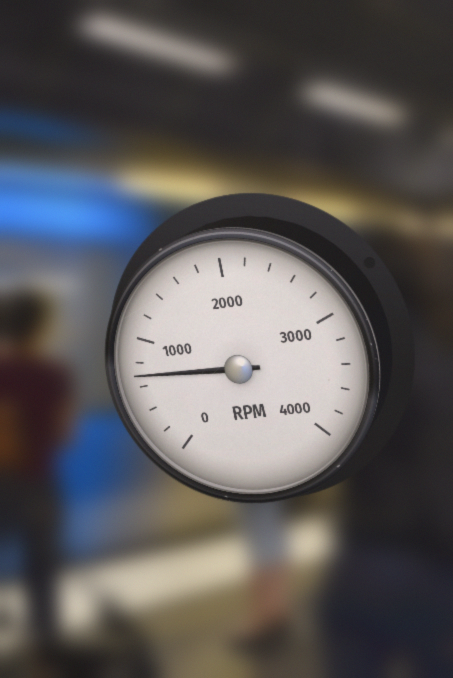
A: 700 rpm
